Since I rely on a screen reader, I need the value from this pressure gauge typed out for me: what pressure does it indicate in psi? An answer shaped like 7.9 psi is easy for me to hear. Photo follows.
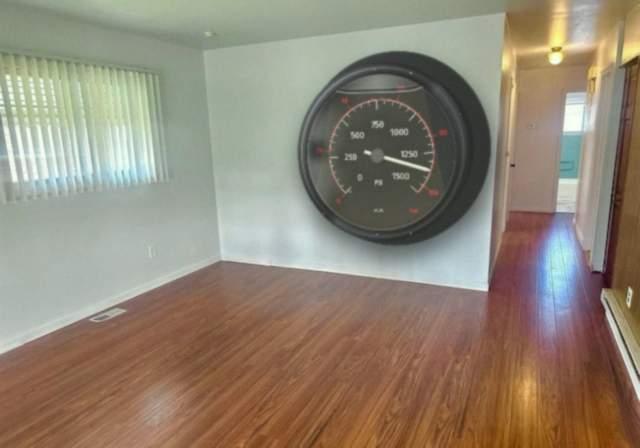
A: 1350 psi
